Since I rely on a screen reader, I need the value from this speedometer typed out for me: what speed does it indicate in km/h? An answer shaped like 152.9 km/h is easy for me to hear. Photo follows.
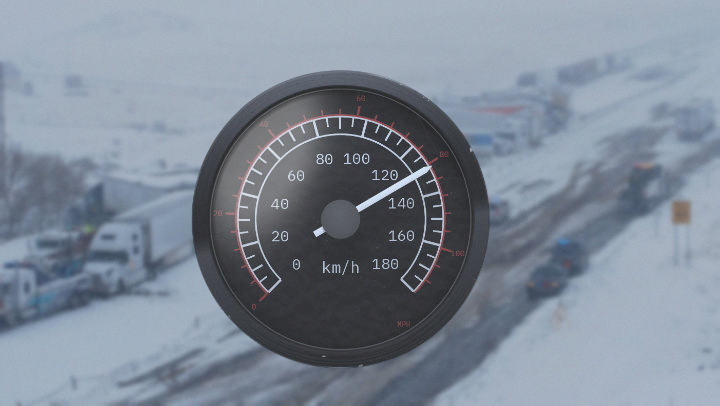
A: 130 km/h
